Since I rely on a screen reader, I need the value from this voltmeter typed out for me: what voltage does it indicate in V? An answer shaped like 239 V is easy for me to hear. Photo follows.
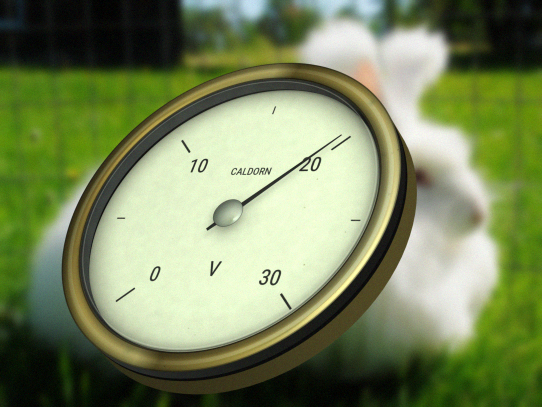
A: 20 V
